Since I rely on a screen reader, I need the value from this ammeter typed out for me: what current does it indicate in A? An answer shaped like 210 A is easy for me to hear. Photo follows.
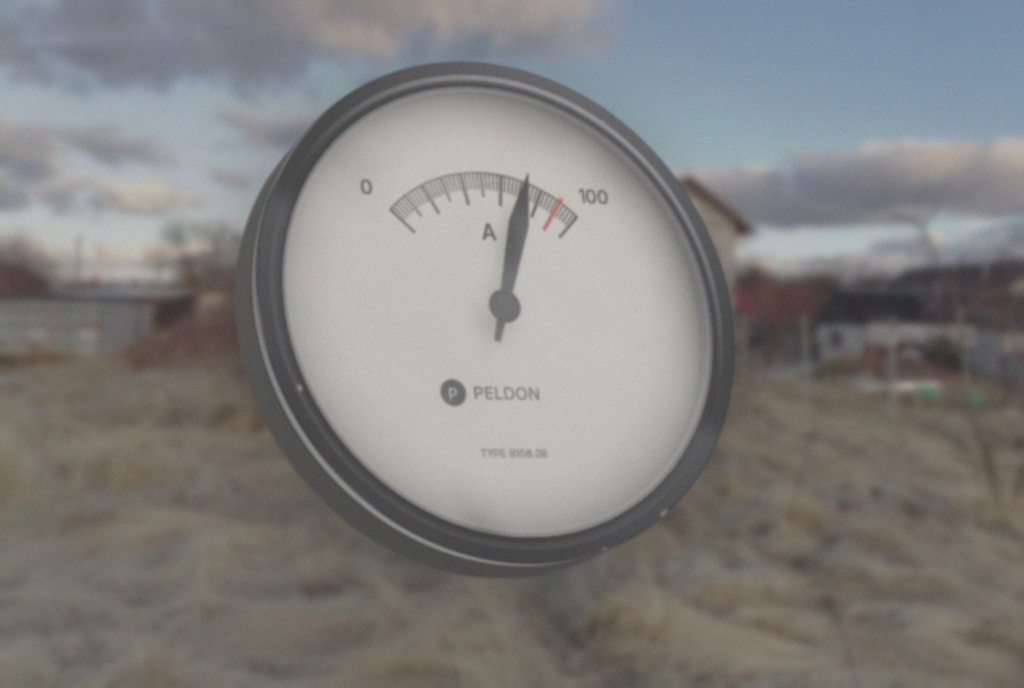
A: 70 A
